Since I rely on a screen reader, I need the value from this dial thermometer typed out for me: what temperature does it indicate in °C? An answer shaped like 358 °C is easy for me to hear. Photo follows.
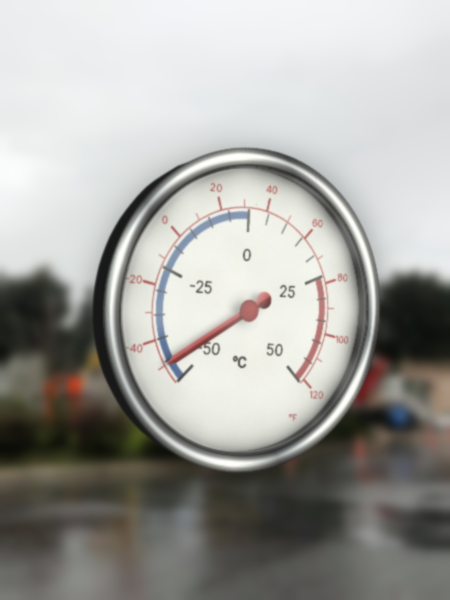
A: -45 °C
